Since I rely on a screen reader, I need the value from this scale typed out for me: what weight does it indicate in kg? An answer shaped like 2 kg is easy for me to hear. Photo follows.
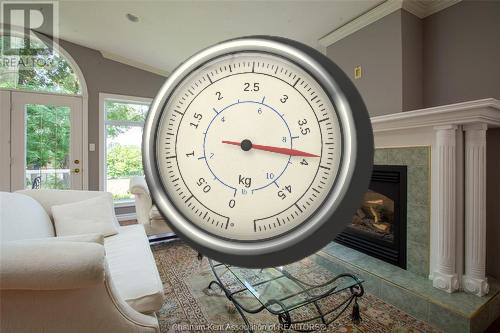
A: 3.9 kg
